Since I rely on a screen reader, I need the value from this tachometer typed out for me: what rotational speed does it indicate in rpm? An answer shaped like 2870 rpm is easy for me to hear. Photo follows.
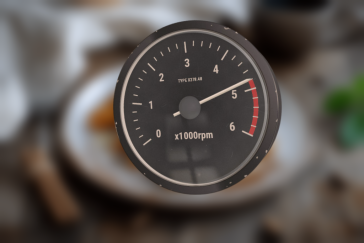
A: 4800 rpm
